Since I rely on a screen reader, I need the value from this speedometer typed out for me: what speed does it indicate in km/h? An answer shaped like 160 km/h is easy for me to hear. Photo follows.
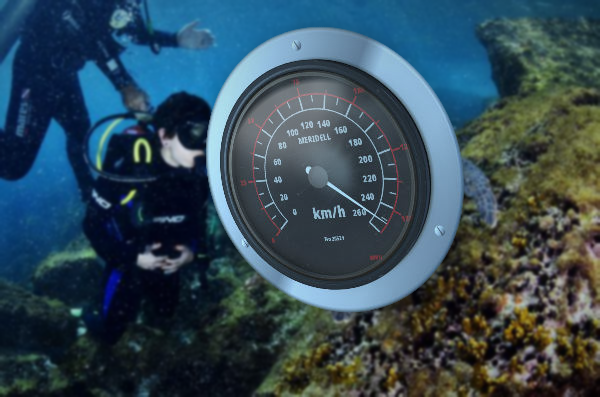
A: 250 km/h
